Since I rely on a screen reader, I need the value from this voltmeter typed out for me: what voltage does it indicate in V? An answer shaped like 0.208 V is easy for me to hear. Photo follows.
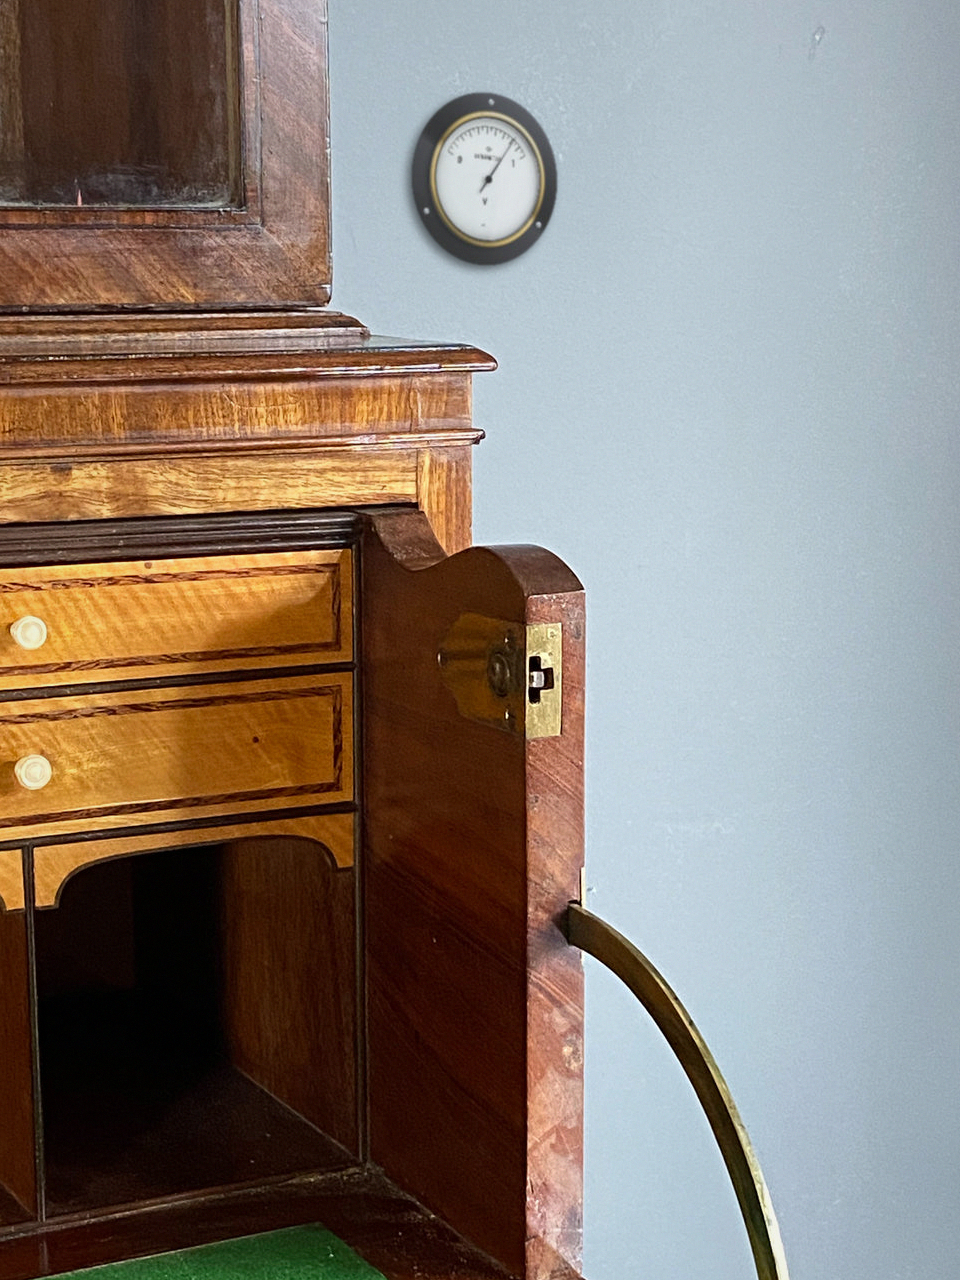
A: 0.8 V
